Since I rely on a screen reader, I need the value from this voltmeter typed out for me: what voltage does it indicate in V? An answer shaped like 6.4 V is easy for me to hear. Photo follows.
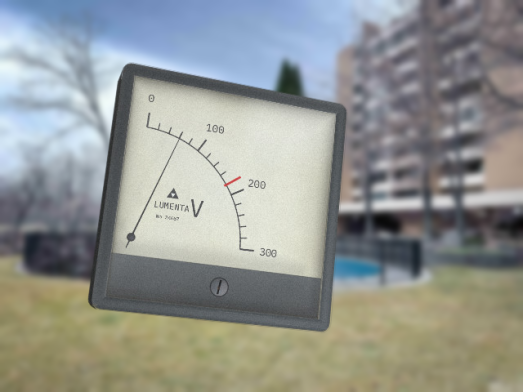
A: 60 V
